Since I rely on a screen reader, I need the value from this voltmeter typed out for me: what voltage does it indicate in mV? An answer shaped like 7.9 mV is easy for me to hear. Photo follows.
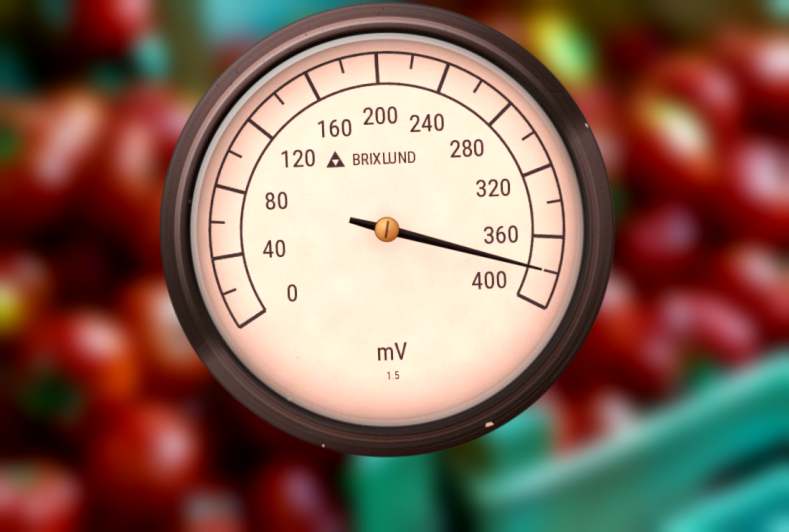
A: 380 mV
